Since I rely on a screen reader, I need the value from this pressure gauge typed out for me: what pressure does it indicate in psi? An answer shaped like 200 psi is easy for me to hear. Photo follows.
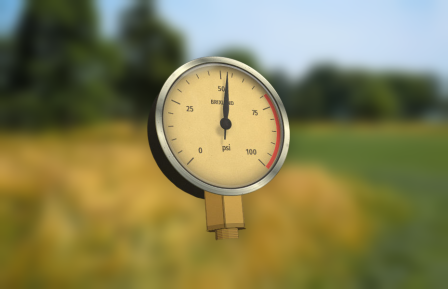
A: 52.5 psi
